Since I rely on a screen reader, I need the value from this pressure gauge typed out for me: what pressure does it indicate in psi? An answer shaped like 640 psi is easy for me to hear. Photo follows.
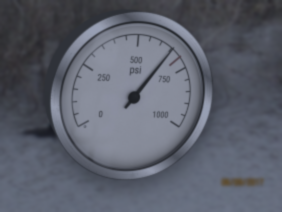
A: 650 psi
